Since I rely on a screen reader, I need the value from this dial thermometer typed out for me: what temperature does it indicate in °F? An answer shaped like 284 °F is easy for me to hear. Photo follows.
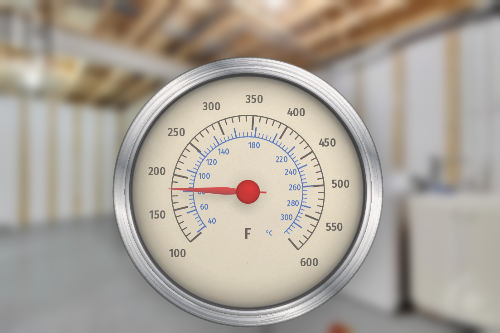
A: 180 °F
